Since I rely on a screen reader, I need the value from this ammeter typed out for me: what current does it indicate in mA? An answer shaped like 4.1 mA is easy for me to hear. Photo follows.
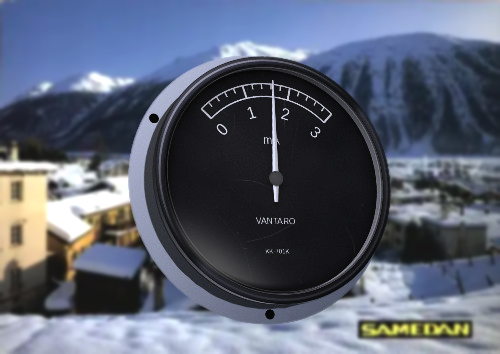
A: 1.6 mA
